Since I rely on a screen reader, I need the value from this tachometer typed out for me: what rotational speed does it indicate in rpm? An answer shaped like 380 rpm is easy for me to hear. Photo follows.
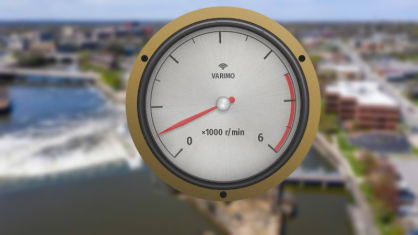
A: 500 rpm
